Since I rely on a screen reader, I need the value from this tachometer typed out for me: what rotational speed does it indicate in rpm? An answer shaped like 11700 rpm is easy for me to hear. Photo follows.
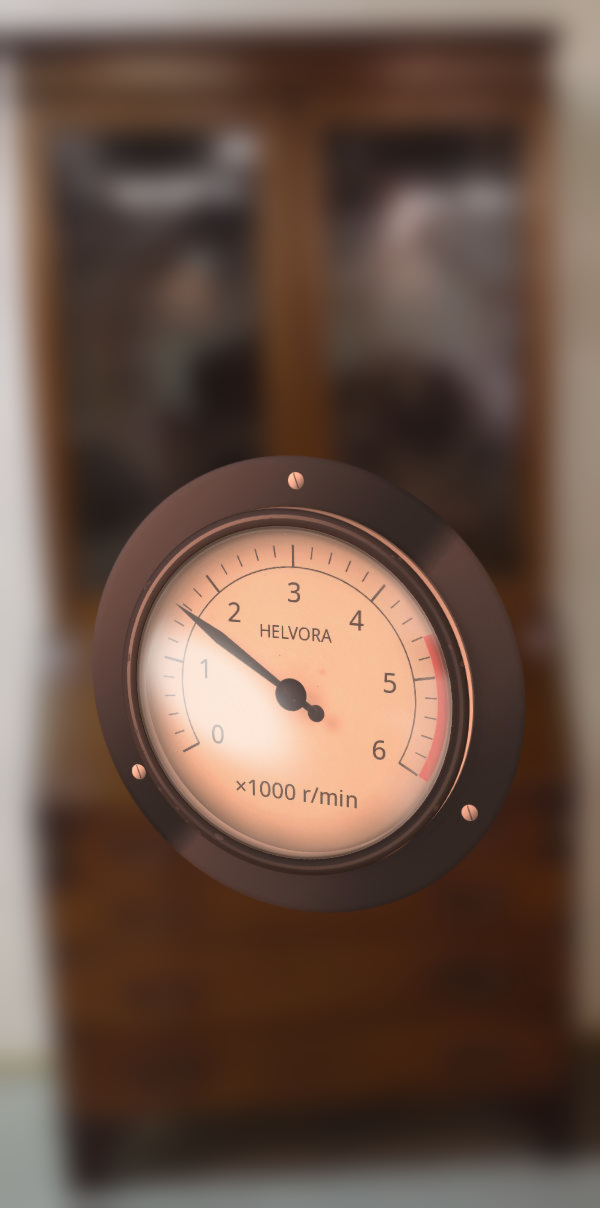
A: 1600 rpm
